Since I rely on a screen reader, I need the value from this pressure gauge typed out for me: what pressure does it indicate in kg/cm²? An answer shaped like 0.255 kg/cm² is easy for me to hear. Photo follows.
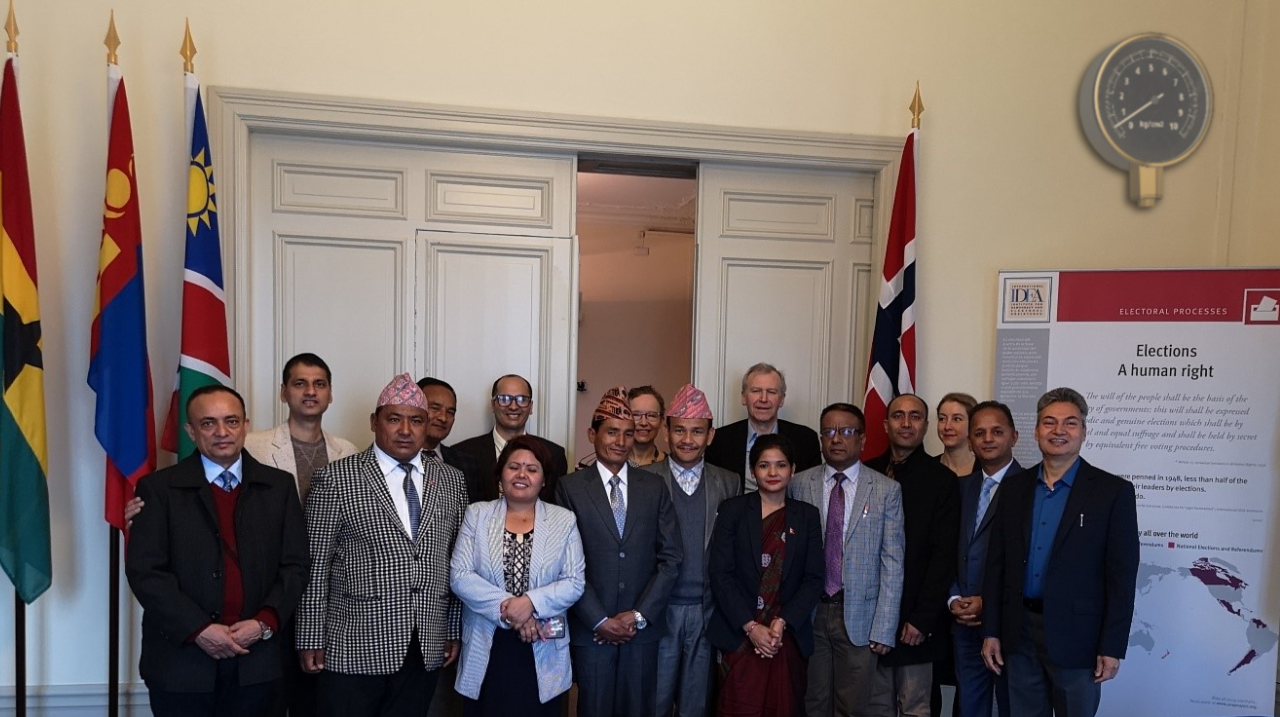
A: 0.5 kg/cm²
